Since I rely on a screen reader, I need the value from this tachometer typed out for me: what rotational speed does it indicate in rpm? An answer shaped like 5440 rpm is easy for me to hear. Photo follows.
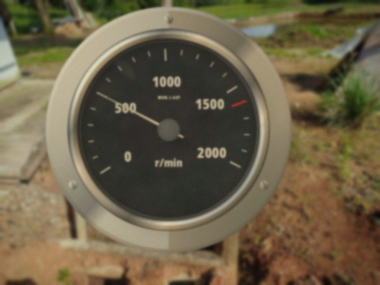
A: 500 rpm
